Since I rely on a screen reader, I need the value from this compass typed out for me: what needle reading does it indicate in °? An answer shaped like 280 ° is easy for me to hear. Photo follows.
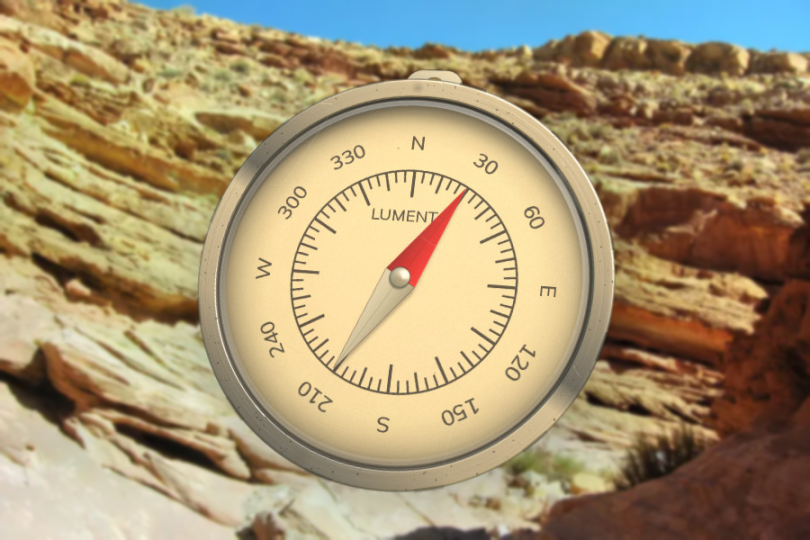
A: 30 °
